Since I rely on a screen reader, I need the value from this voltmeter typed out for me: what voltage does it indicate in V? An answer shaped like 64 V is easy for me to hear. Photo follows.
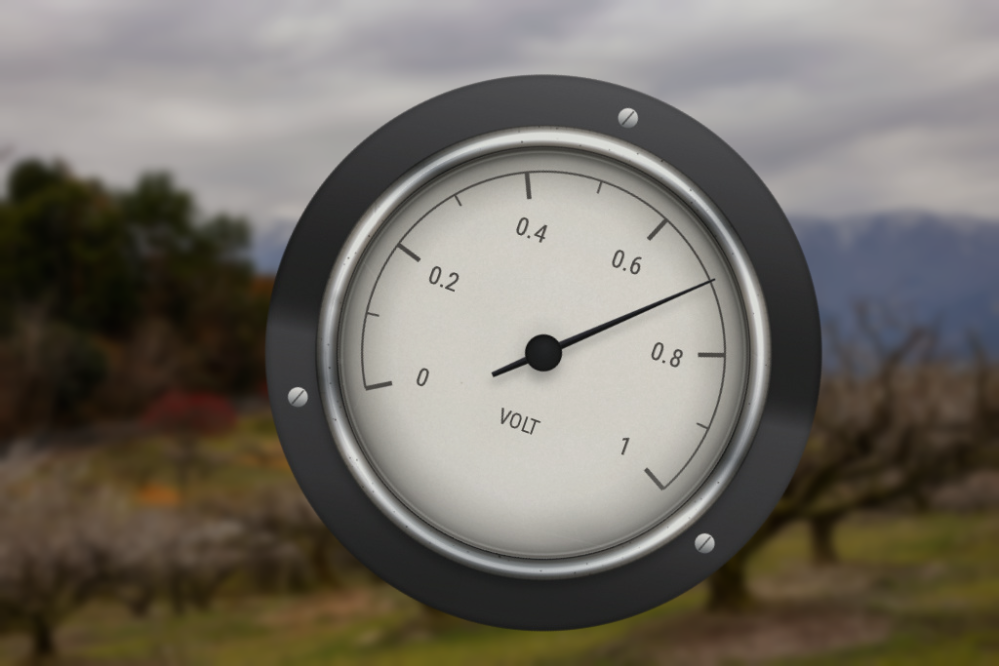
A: 0.7 V
